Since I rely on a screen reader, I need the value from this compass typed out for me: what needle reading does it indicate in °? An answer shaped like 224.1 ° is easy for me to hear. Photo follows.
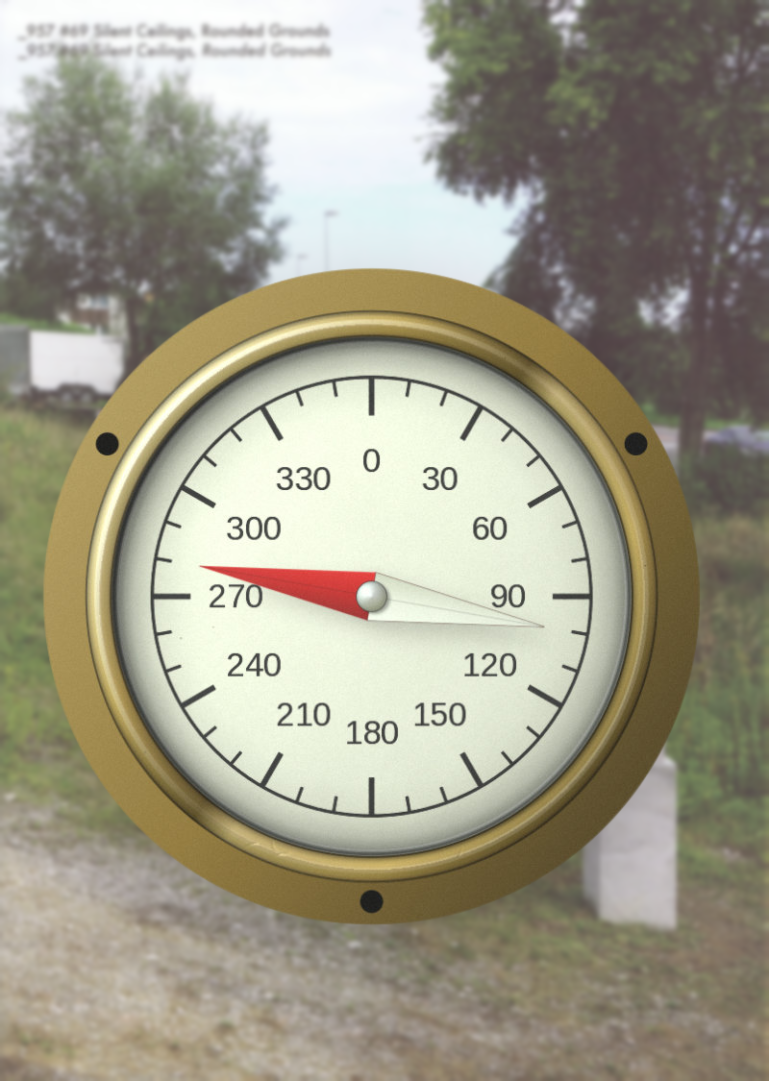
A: 280 °
